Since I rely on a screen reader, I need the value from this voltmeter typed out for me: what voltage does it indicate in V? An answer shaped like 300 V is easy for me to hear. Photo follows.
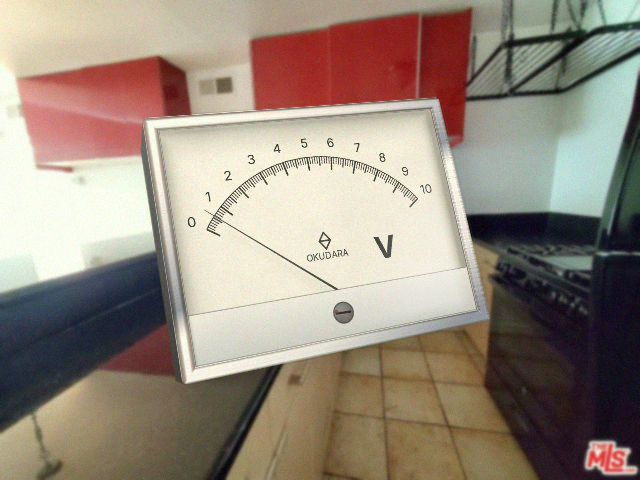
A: 0.5 V
